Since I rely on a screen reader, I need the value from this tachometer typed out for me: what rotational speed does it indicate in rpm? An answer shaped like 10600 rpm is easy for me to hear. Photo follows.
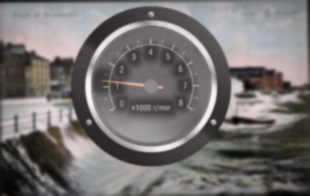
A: 1250 rpm
